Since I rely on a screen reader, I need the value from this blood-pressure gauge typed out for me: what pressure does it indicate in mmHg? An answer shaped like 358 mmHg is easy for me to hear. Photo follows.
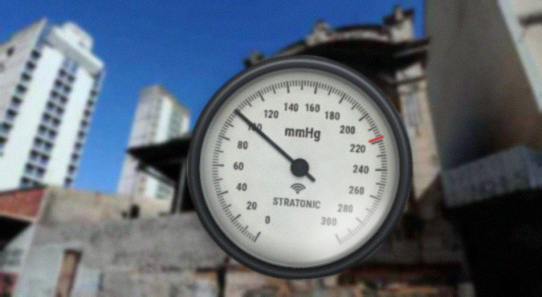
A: 100 mmHg
